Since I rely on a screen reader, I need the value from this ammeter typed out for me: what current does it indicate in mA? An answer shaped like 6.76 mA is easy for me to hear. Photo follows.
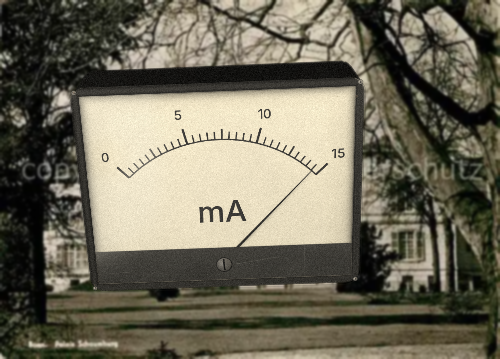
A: 14.5 mA
